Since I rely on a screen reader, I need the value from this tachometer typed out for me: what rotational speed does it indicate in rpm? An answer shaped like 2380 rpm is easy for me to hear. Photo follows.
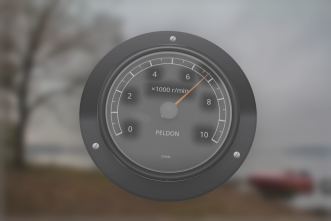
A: 6750 rpm
